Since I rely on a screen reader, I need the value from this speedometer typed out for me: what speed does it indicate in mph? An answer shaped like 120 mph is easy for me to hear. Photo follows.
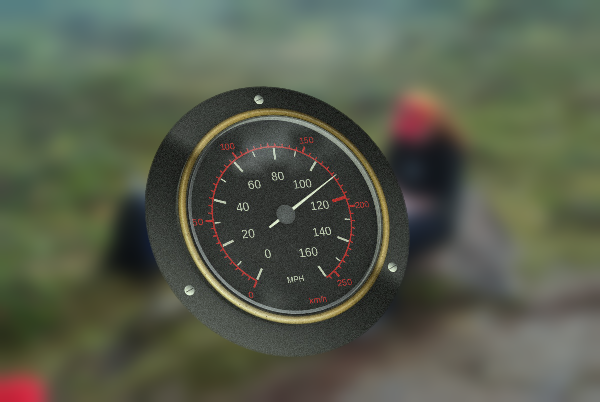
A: 110 mph
